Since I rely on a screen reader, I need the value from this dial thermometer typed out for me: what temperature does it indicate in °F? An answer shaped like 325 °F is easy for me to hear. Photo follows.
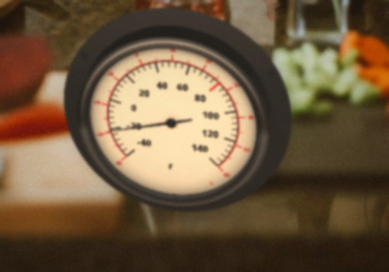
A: -20 °F
